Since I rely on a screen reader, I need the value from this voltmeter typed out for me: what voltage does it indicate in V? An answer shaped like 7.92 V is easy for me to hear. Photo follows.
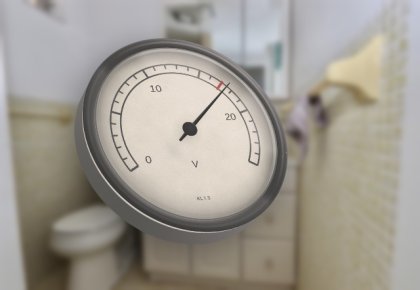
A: 17.5 V
